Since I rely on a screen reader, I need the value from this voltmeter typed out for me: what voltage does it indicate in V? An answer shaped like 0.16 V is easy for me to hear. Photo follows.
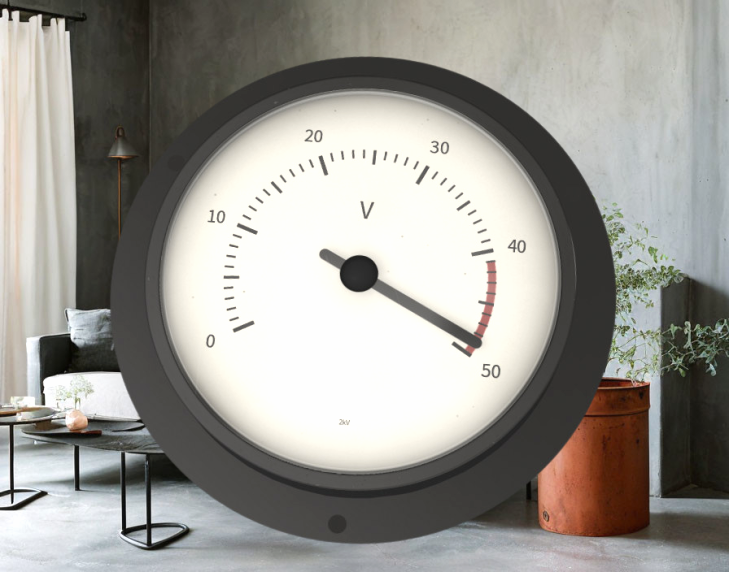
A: 49 V
